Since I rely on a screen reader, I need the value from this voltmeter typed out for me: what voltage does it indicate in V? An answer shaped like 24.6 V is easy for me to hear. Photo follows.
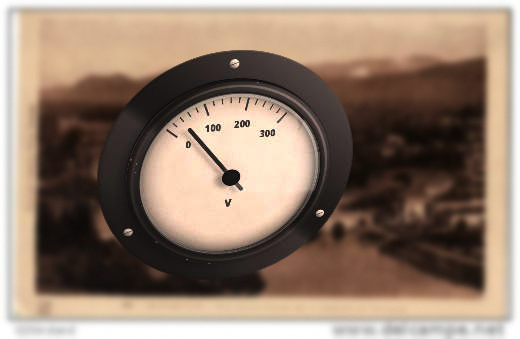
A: 40 V
